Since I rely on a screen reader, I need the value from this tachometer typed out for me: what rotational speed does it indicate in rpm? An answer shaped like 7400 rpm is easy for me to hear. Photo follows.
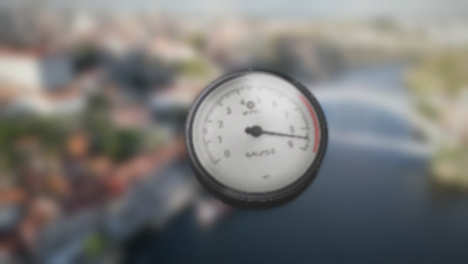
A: 8500 rpm
